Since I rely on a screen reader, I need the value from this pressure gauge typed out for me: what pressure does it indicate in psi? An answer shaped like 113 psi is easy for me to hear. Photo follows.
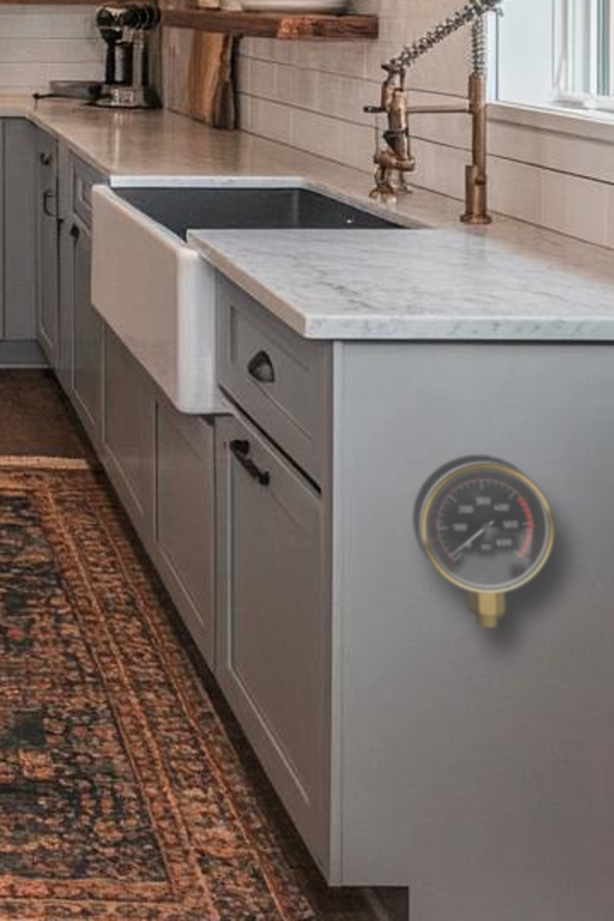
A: 20 psi
